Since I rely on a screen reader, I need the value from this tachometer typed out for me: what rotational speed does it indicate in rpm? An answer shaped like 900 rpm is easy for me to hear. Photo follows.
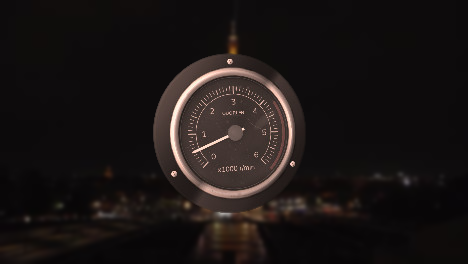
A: 500 rpm
